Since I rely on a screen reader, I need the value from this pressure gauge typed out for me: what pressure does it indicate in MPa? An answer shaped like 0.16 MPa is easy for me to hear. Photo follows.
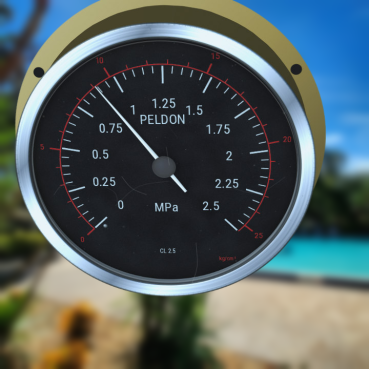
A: 0.9 MPa
